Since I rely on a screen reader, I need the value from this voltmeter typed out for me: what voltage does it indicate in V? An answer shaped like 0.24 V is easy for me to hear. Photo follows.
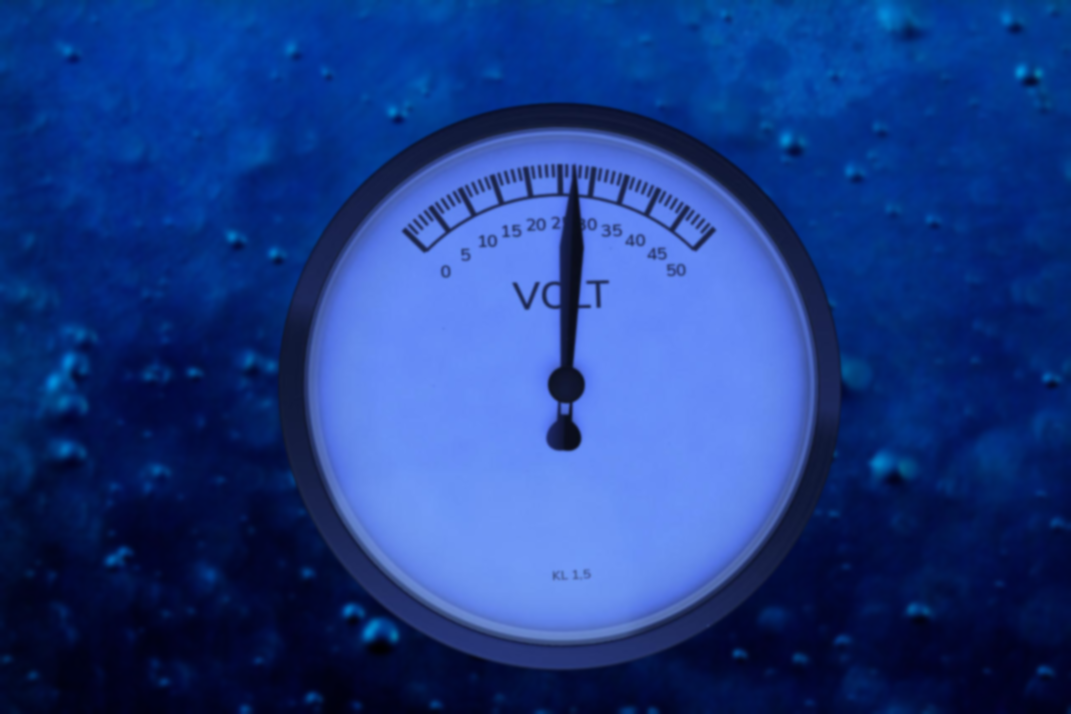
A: 27 V
